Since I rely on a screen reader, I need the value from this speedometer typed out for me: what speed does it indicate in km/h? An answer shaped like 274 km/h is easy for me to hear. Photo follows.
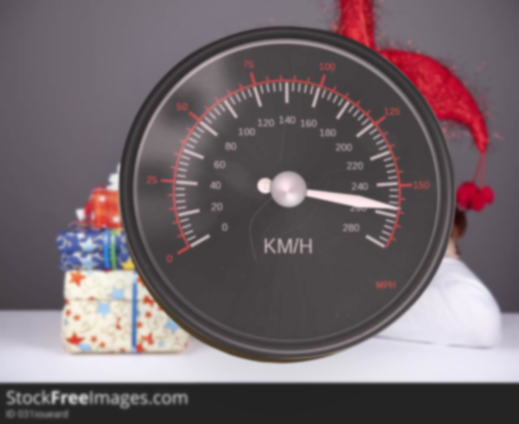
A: 256 km/h
